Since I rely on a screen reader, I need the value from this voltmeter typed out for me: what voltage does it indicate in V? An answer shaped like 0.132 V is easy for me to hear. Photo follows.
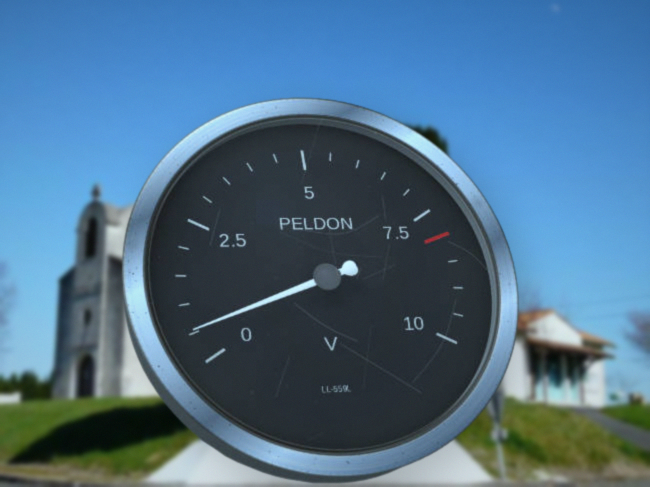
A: 0.5 V
